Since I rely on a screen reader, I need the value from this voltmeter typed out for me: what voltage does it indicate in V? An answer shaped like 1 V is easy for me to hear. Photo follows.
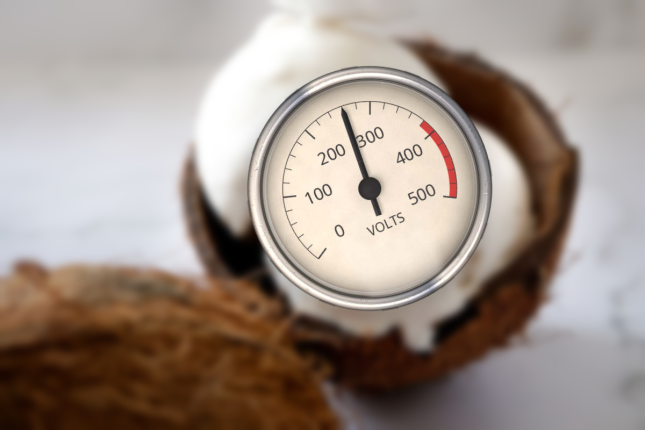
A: 260 V
